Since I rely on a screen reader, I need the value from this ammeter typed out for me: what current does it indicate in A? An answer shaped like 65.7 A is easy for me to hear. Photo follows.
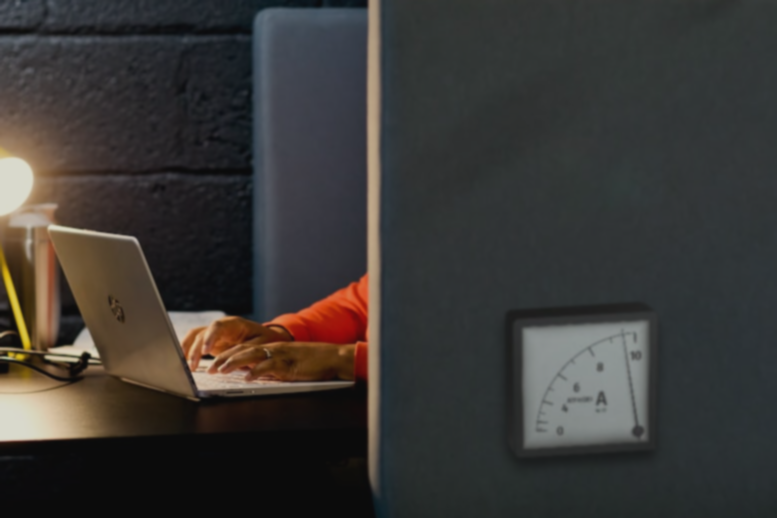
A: 9.5 A
